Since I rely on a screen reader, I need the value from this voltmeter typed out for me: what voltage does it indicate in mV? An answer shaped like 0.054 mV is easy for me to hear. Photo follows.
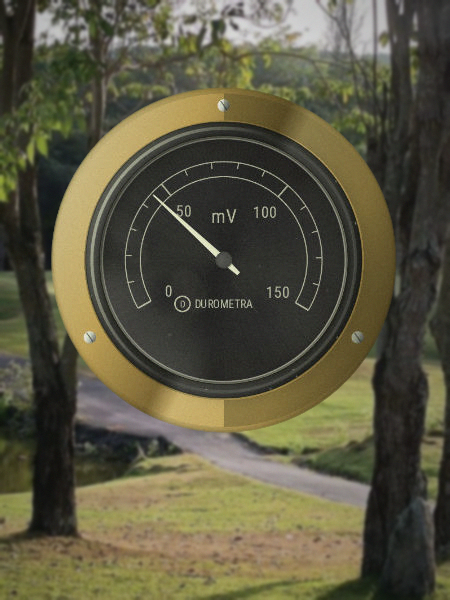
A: 45 mV
